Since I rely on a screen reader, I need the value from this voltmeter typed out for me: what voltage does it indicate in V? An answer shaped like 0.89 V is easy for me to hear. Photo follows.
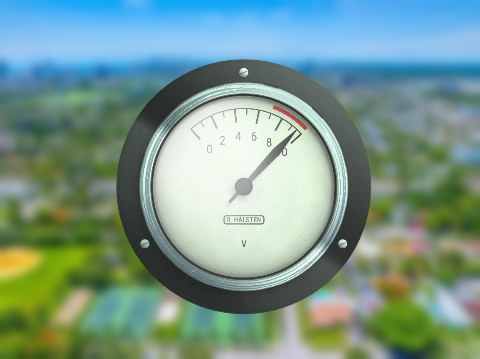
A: 9.5 V
